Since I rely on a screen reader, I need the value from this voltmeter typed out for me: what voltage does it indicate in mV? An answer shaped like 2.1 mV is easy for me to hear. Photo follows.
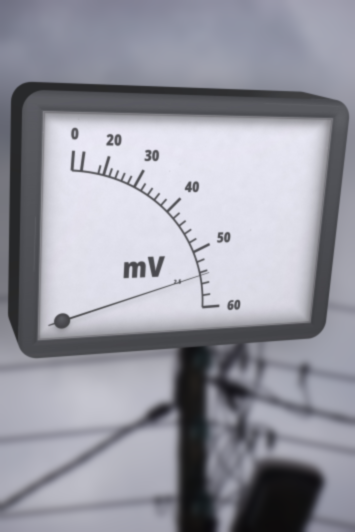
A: 54 mV
